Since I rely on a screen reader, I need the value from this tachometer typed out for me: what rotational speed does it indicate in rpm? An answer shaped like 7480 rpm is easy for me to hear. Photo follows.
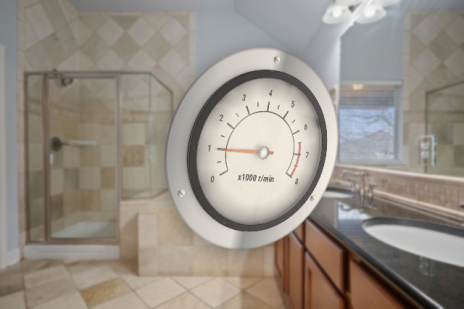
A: 1000 rpm
